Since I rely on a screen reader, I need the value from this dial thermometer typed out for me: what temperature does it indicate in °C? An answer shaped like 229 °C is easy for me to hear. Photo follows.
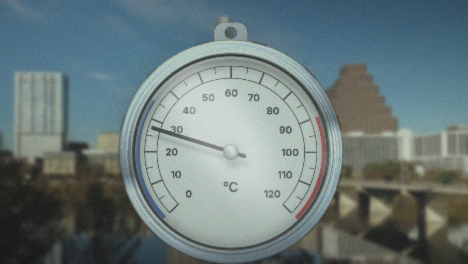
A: 27.5 °C
